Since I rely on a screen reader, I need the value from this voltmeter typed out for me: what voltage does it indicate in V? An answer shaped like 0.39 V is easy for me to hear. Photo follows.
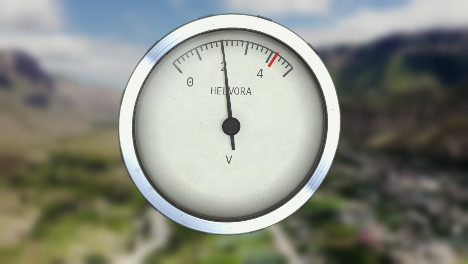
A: 2 V
